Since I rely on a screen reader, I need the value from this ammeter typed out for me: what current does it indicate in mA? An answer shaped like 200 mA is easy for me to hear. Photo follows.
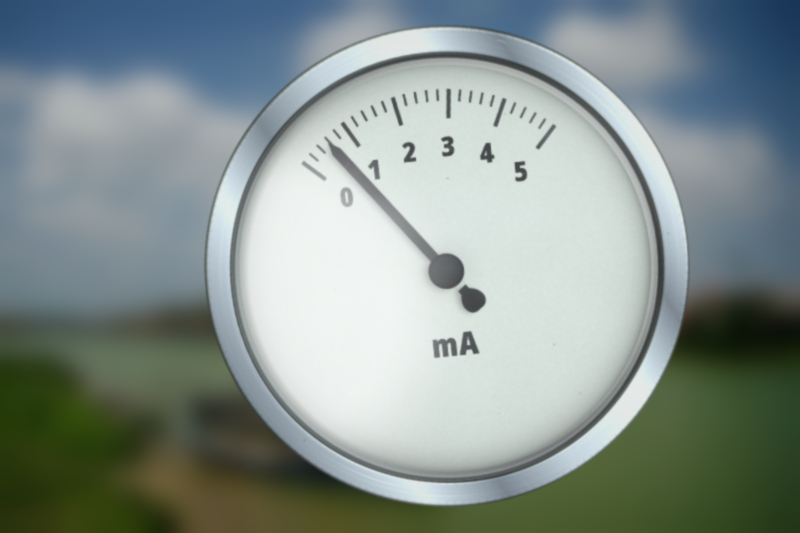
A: 0.6 mA
